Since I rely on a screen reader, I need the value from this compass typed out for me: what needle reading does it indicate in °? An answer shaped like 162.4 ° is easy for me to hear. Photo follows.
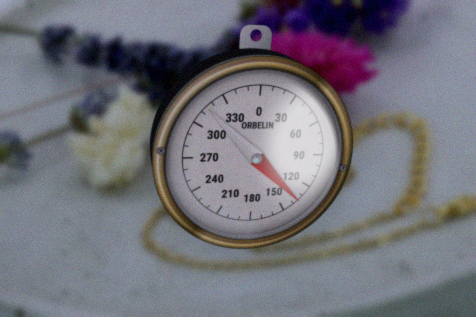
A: 135 °
